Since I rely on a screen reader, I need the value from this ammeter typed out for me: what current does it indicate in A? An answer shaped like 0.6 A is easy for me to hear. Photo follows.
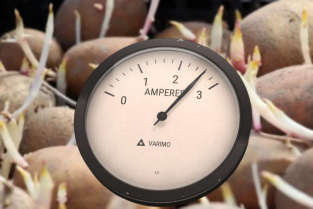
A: 2.6 A
